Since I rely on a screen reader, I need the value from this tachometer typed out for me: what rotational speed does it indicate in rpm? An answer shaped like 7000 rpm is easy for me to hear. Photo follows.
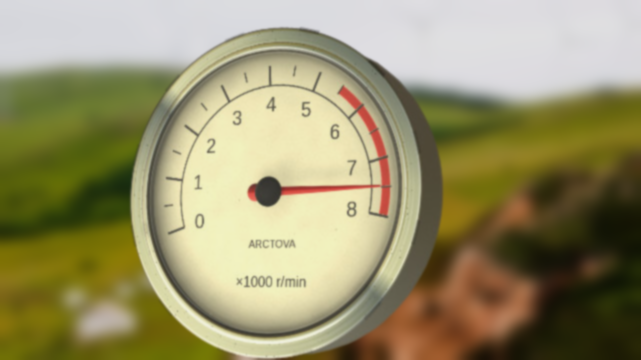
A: 7500 rpm
